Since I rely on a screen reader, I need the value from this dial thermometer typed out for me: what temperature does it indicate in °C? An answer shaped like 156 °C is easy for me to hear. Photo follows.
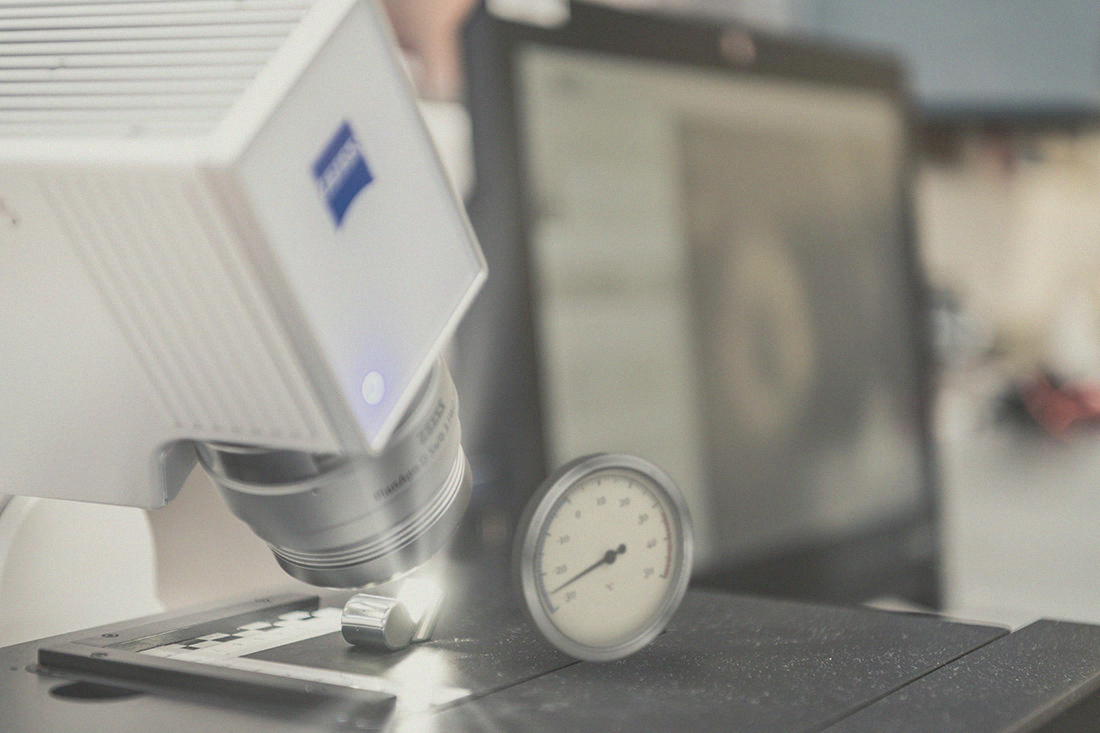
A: -25 °C
